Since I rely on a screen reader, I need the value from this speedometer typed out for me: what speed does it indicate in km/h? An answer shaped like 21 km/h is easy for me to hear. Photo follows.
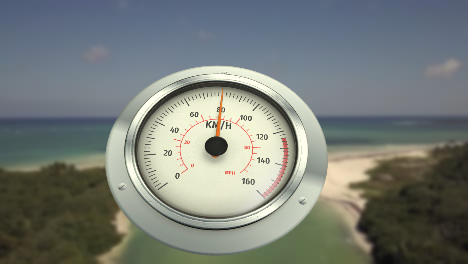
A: 80 km/h
